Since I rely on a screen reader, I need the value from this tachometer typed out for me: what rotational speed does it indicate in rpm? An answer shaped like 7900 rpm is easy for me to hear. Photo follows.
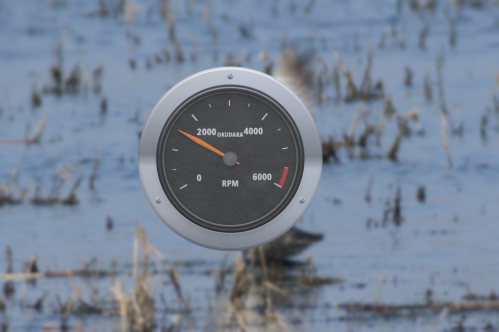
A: 1500 rpm
